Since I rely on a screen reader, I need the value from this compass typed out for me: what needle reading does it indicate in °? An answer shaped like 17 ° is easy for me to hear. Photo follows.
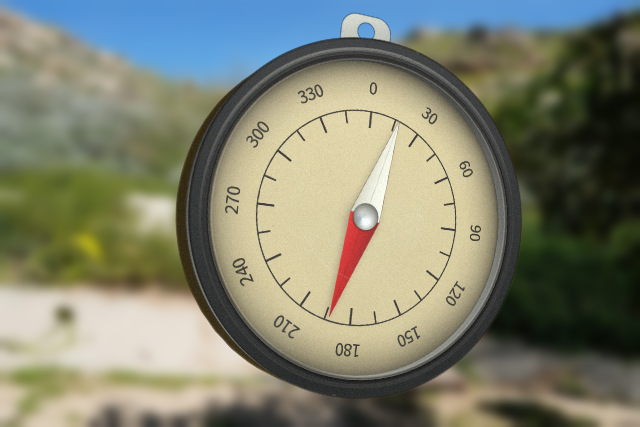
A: 195 °
